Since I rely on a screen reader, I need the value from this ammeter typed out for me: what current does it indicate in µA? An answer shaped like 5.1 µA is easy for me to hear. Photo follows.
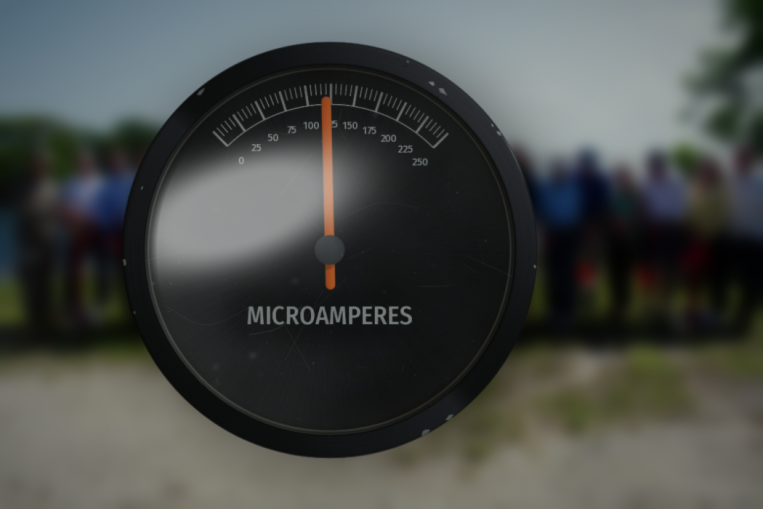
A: 120 µA
